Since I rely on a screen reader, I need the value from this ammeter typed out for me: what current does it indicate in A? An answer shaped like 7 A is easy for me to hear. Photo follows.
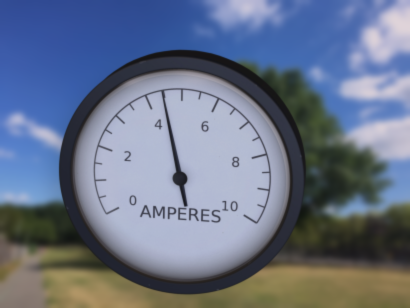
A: 4.5 A
